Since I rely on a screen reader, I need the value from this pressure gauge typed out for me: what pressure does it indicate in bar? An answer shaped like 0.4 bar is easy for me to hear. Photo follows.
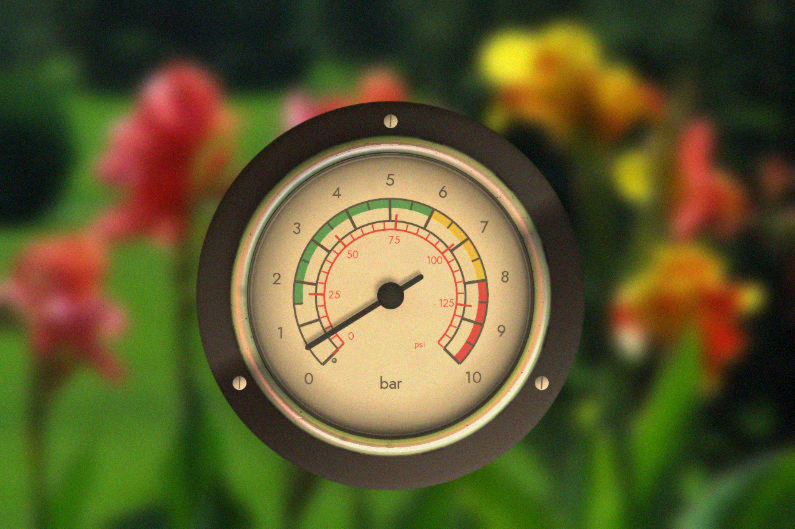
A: 0.5 bar
